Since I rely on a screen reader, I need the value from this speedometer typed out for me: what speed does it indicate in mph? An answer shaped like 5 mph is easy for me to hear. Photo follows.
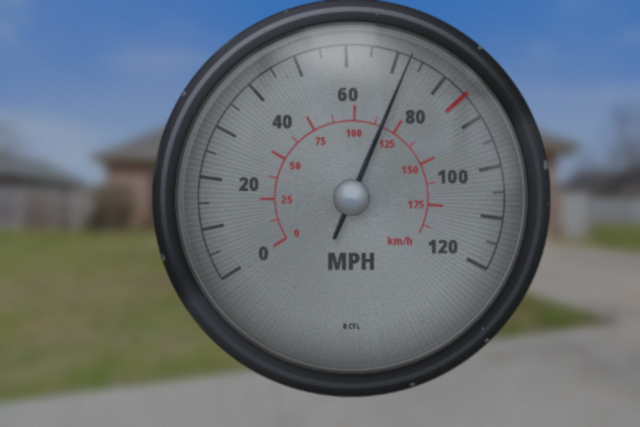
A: 72.5 mph
